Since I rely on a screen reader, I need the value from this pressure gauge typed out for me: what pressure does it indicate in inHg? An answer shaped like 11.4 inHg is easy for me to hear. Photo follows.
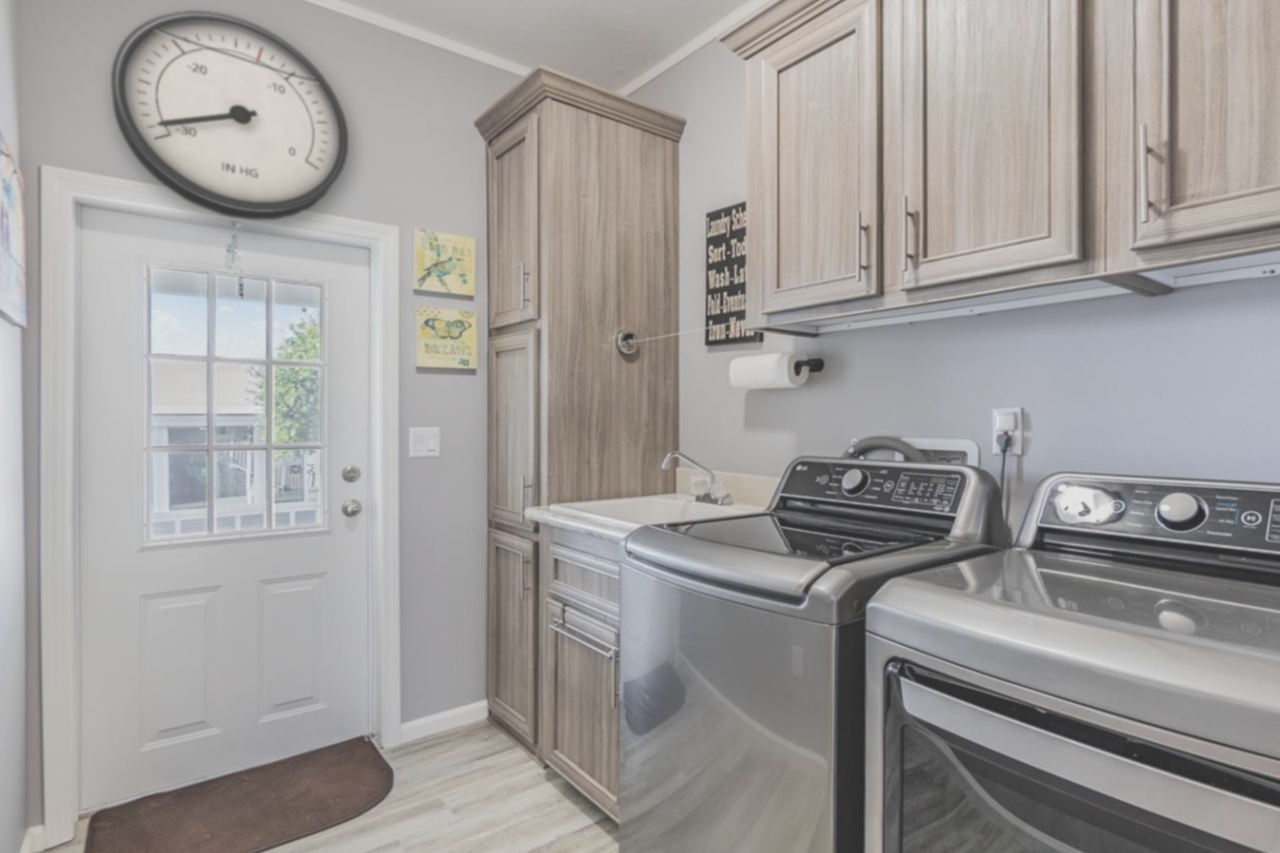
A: -29 inHg
